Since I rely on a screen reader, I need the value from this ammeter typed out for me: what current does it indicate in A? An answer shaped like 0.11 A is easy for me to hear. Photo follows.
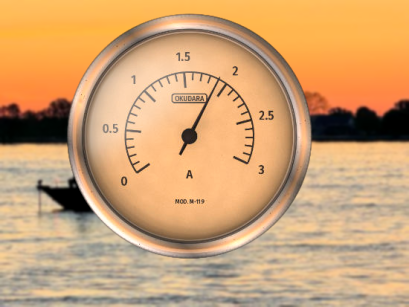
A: 1.9 A
